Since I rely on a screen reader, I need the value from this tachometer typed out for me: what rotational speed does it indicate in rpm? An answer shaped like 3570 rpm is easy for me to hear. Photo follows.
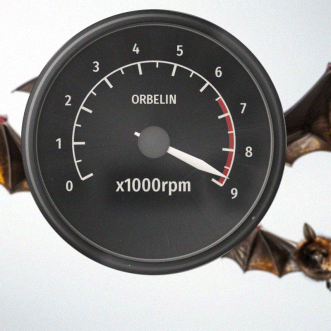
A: 8750 rpm
